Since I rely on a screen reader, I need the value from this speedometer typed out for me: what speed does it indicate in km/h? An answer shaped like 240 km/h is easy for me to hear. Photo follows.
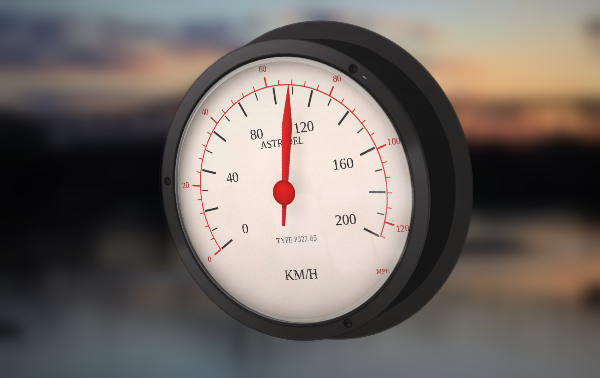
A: 110 km/h
